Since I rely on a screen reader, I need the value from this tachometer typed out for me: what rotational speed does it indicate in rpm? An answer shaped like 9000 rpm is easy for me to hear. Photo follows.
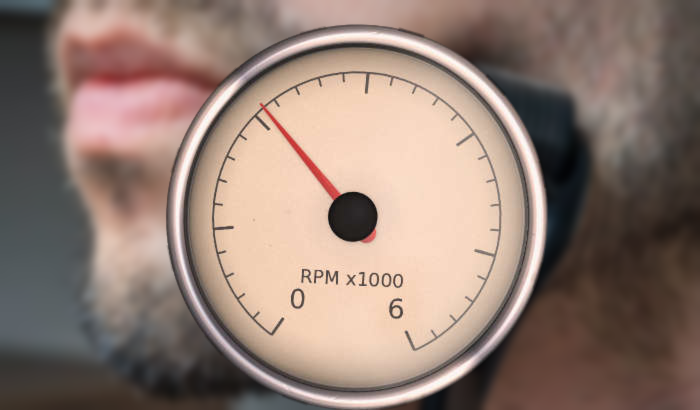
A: 2100 rpm
